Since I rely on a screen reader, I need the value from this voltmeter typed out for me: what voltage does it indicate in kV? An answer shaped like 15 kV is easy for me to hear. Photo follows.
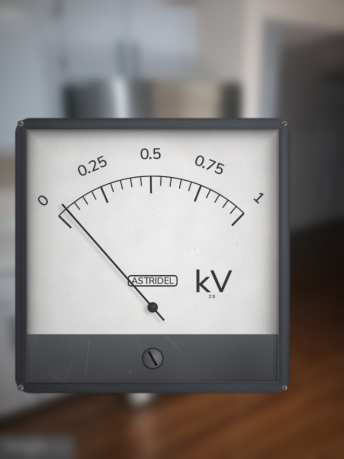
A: 0.05 kV
